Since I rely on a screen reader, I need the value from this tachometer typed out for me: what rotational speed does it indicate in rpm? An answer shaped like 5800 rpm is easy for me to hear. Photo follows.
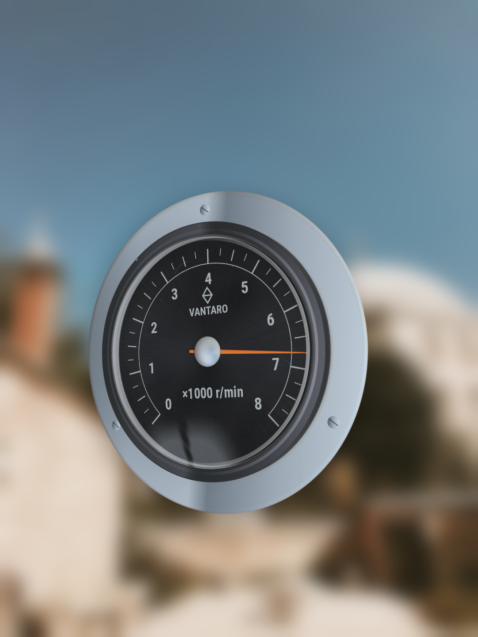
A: 6750 rpm
